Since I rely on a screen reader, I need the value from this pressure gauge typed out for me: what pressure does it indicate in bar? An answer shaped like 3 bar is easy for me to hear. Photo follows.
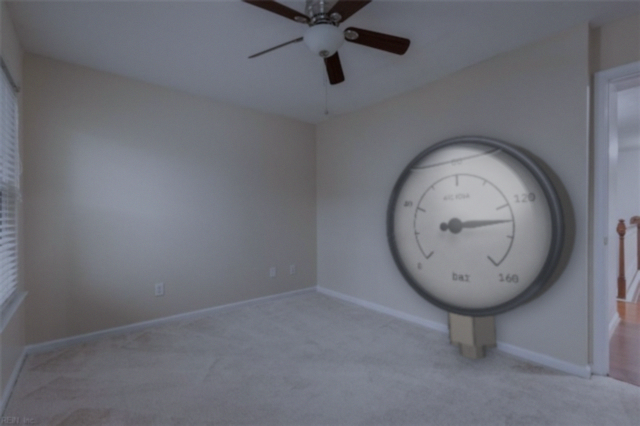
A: 130 bar
